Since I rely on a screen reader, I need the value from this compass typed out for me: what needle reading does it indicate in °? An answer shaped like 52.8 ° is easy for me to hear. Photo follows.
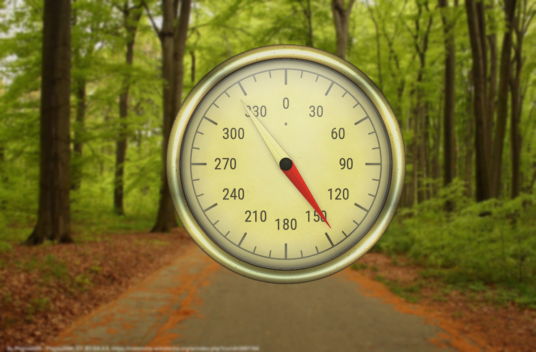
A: 145 °
